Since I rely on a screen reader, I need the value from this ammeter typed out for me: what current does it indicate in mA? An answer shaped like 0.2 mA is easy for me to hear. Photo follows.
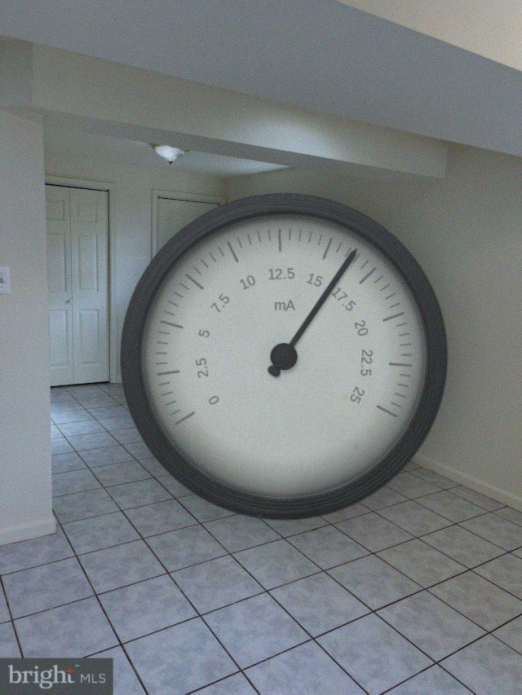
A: 16.25 mA
